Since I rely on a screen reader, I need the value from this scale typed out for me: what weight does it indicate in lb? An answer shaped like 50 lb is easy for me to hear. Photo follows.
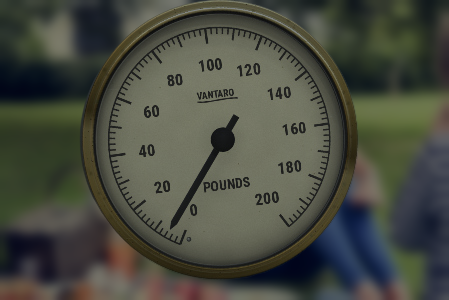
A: 6 lb
